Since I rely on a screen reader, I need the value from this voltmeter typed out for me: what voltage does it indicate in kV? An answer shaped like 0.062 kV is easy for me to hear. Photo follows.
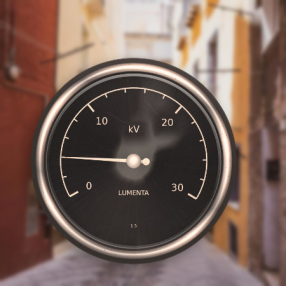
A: 4 kV
